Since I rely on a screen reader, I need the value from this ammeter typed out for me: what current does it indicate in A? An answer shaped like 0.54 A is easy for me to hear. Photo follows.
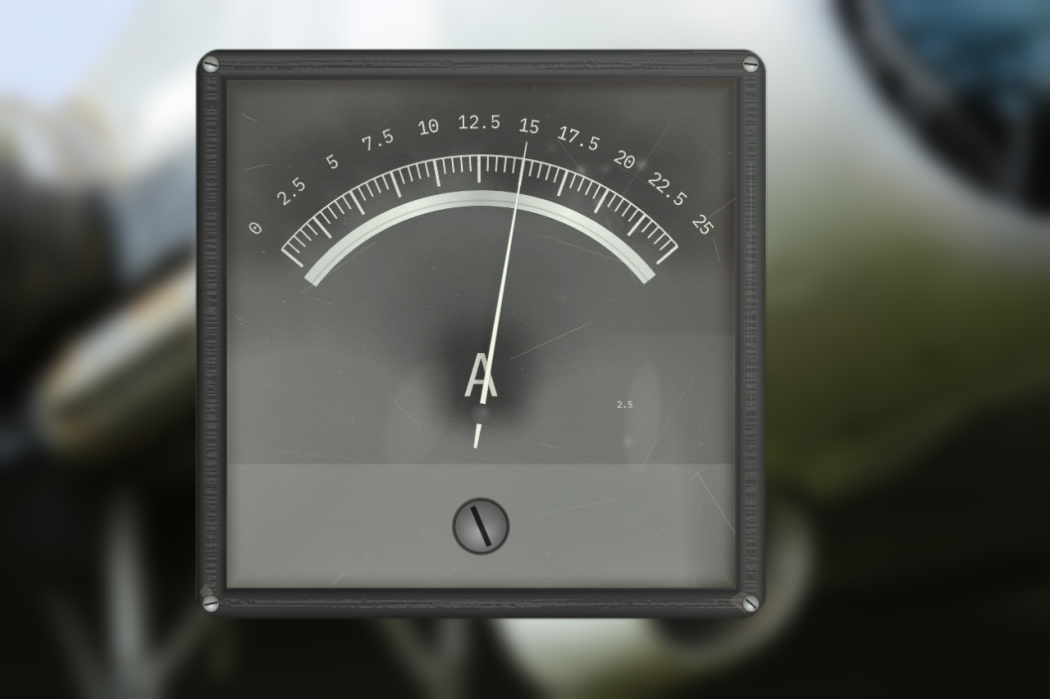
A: 15 A
